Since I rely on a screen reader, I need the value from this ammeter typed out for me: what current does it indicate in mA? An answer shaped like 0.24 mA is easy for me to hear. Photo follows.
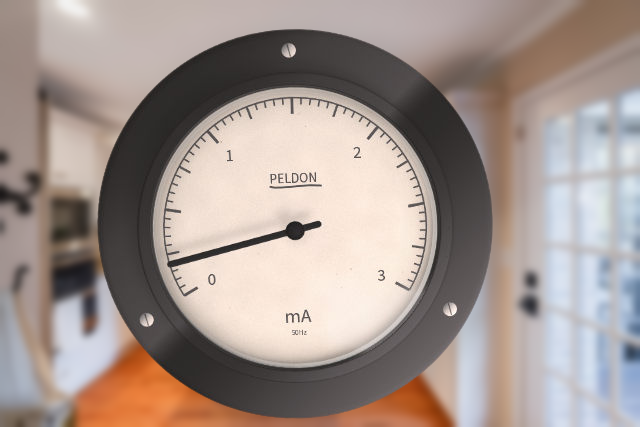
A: 0.2 mA
